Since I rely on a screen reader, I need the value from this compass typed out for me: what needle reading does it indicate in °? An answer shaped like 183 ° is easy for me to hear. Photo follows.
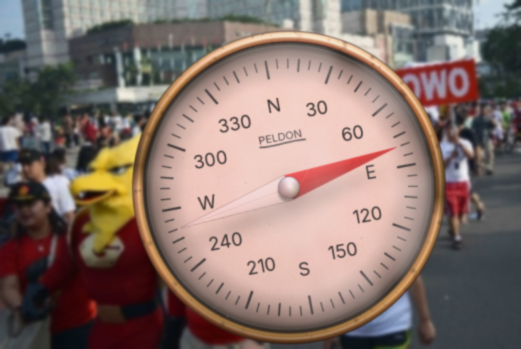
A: 80 °
